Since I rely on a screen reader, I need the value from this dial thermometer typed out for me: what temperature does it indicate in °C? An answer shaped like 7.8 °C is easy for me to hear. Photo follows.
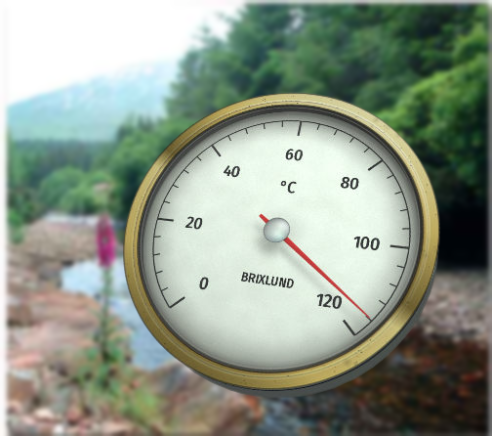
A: 116 °C
